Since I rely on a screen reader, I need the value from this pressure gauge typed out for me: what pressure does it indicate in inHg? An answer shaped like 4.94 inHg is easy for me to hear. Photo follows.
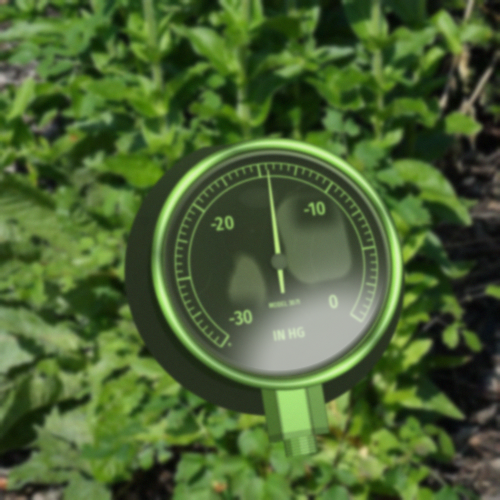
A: -14.5 inHg
